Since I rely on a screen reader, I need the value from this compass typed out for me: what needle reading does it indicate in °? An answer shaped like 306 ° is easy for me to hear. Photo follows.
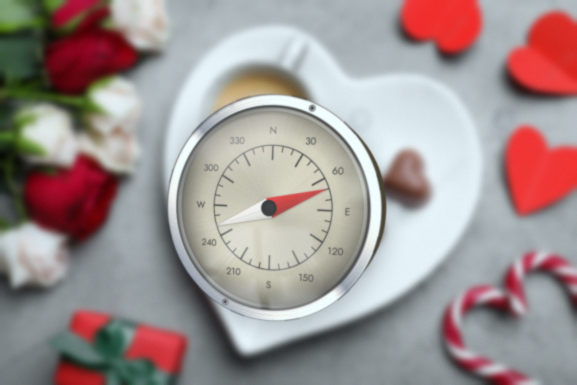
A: 70 °
